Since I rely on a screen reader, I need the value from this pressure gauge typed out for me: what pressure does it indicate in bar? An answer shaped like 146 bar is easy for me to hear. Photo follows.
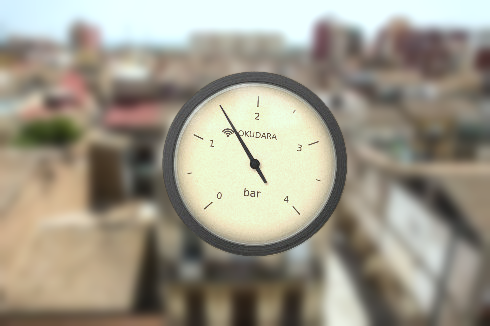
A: 1.5 bar
